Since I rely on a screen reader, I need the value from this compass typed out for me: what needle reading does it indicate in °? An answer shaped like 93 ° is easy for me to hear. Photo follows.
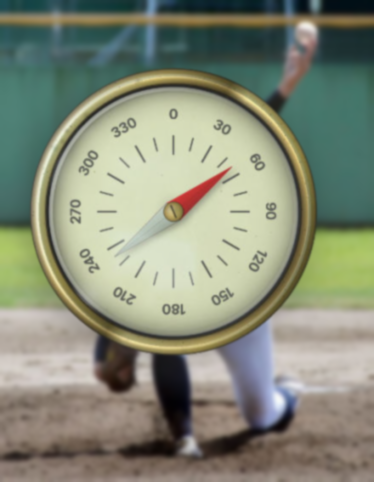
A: 52.5 °
